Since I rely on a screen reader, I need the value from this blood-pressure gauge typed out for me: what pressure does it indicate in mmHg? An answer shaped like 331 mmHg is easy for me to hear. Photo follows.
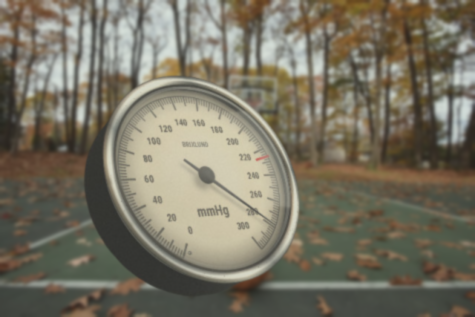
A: 280 mmHg
